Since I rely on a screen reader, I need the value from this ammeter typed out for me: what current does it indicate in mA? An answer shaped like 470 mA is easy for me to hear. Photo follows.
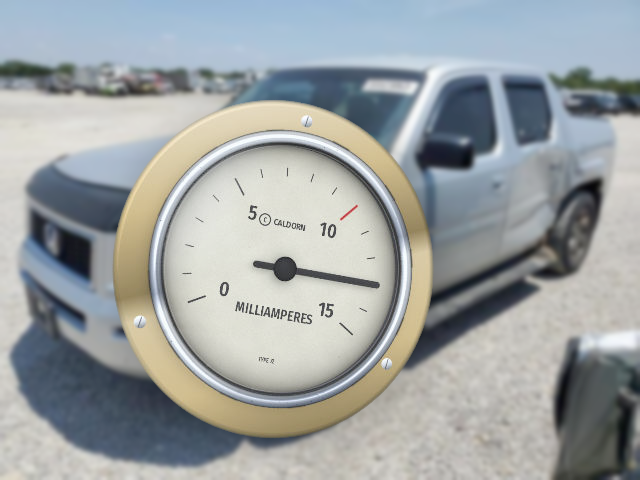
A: 13 mA
